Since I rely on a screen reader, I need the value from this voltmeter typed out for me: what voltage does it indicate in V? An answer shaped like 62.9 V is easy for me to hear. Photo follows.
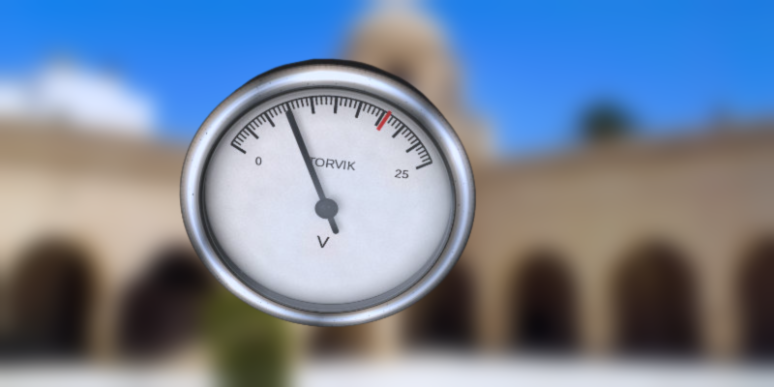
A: 7.5 V
